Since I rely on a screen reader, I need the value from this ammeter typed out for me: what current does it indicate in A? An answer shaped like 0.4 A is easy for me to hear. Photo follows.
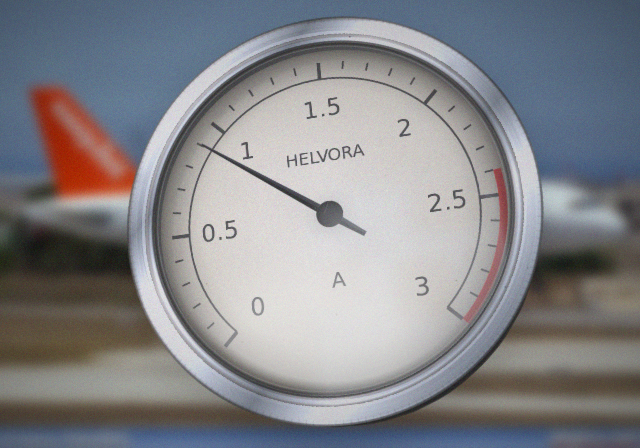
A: 0.9 A
